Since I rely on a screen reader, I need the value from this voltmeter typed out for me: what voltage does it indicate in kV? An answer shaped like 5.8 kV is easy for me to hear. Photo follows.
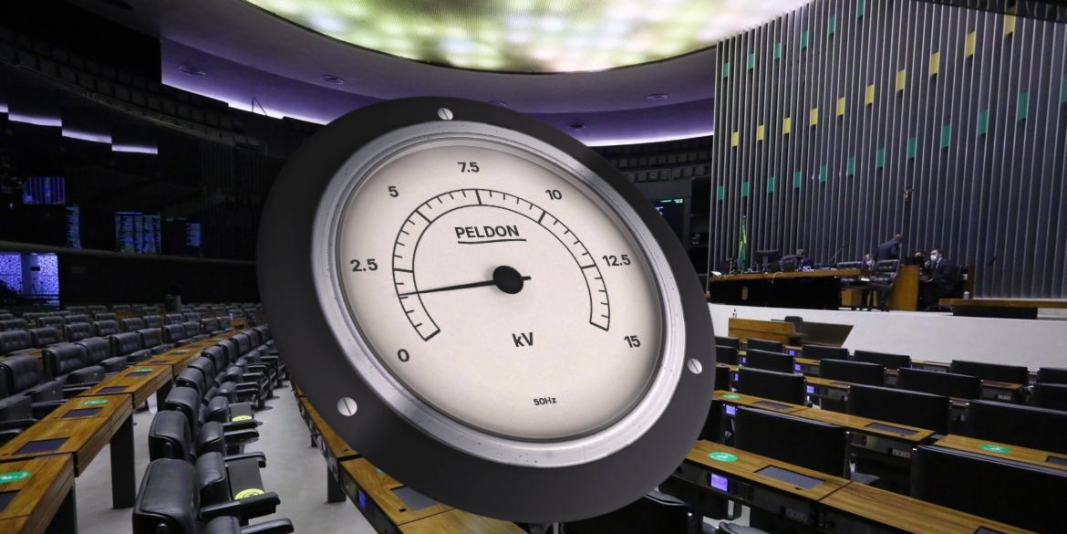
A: 1.5 kV
